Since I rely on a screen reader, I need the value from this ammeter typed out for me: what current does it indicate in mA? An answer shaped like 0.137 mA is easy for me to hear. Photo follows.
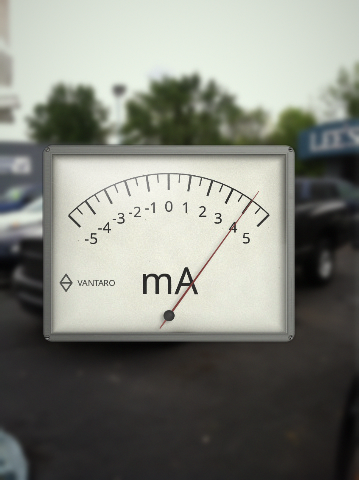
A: 4 mA
